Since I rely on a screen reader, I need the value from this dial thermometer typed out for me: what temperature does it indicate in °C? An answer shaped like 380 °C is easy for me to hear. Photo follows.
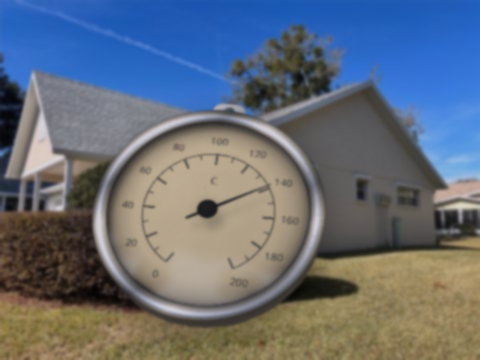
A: 140 °C
